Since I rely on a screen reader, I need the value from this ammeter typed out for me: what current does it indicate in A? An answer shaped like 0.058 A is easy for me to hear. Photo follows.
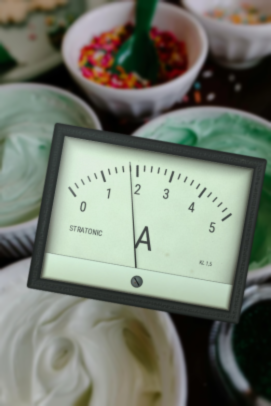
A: 1.8 A
